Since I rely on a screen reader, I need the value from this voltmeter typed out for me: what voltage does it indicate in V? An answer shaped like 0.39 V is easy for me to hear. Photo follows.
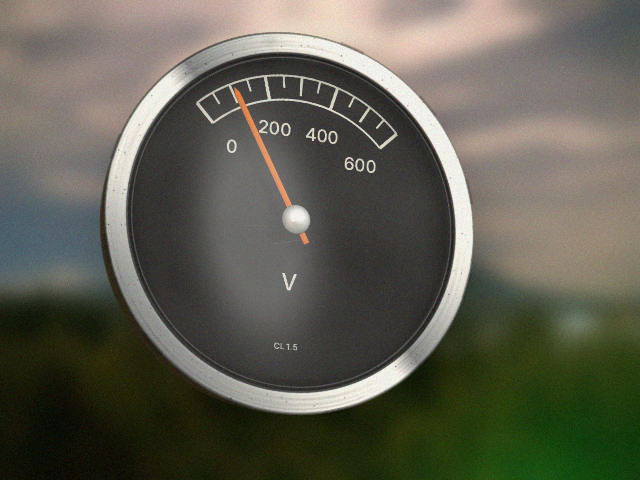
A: 100 V
